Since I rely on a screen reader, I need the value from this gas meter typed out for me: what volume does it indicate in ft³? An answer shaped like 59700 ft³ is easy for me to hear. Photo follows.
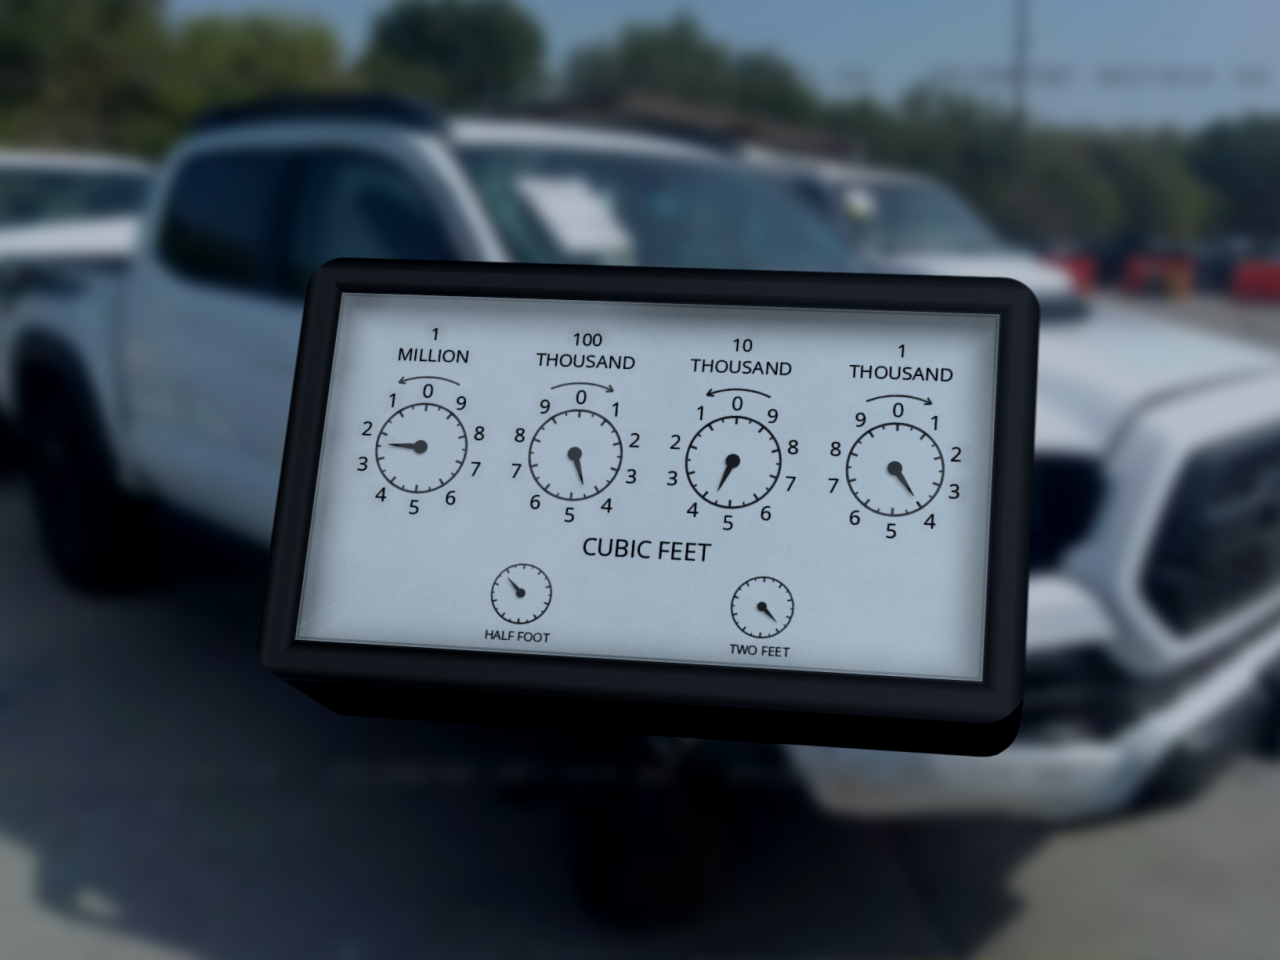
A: 244400 ft³
